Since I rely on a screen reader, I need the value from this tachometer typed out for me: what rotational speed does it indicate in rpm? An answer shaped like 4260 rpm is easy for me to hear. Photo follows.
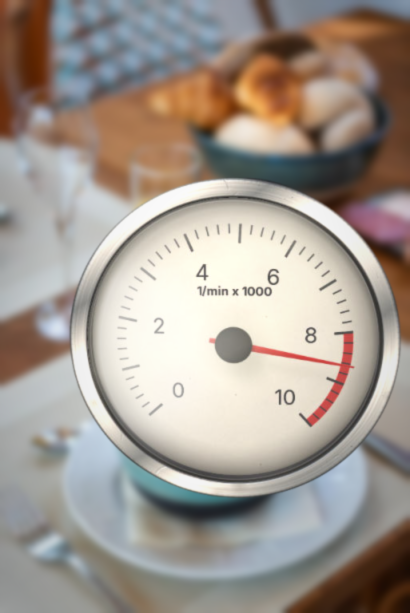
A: 8600 rpm
